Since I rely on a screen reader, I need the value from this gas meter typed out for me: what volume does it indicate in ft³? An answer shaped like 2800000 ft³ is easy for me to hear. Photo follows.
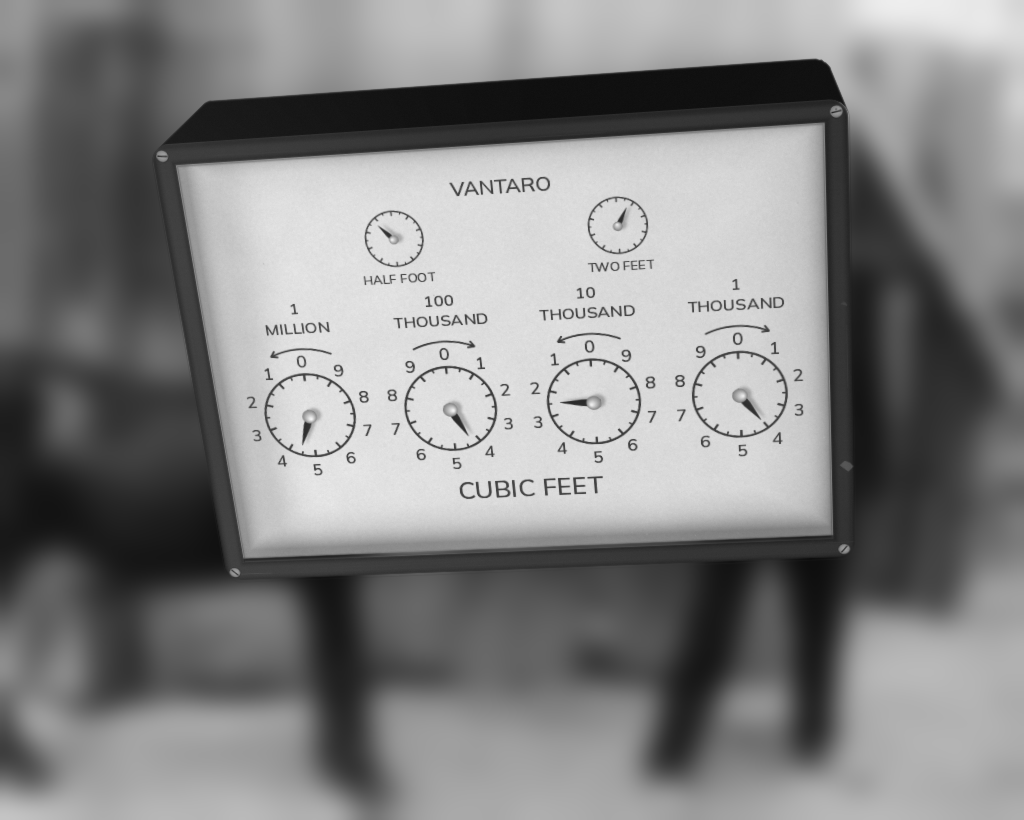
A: 442400 ft³
